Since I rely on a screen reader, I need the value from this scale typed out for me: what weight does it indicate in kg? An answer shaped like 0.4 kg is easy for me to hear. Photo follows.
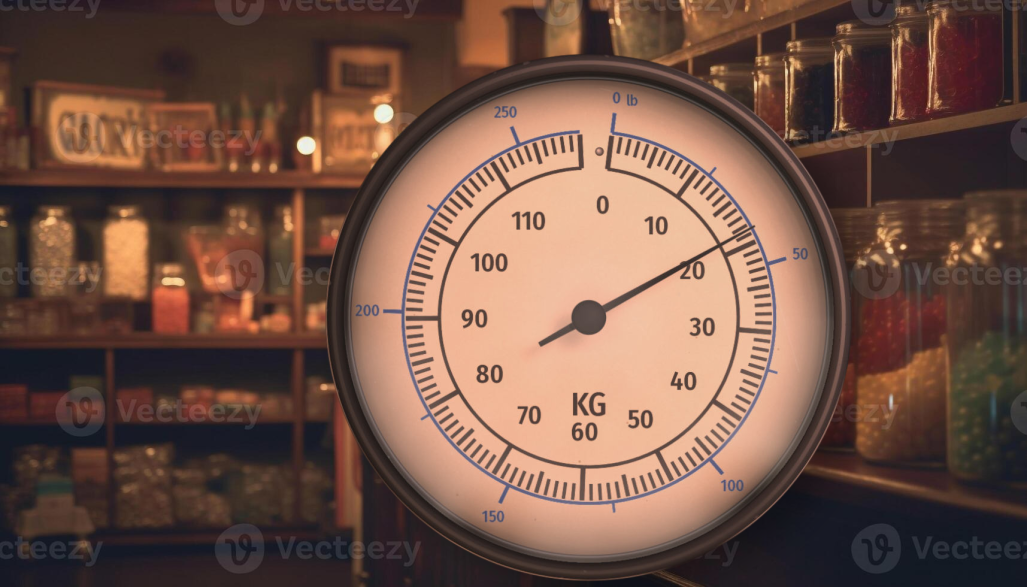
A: 18.5 kg
